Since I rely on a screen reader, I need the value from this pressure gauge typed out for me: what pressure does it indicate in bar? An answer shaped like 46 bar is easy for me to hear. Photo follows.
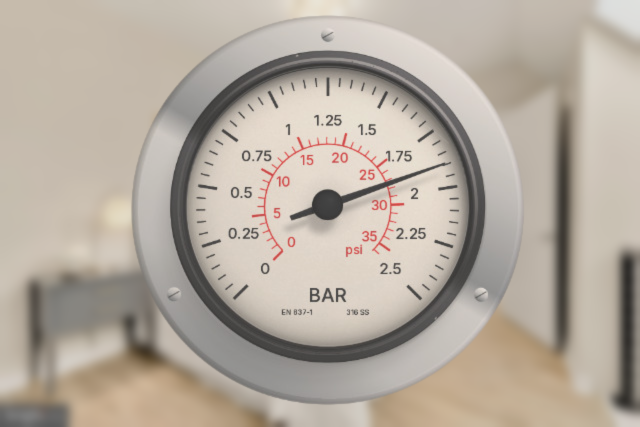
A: 1.9 bar
